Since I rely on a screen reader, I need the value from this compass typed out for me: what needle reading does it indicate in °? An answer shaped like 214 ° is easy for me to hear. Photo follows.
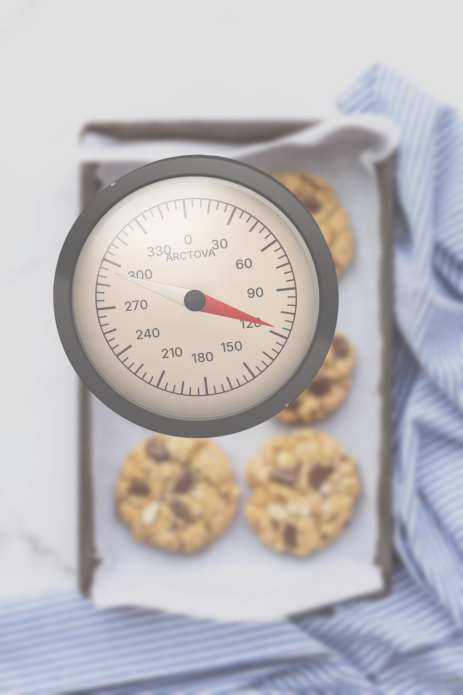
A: 115 °
